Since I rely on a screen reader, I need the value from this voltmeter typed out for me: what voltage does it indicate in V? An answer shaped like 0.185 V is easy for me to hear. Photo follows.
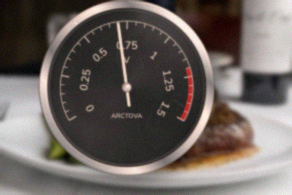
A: 0.7 V
